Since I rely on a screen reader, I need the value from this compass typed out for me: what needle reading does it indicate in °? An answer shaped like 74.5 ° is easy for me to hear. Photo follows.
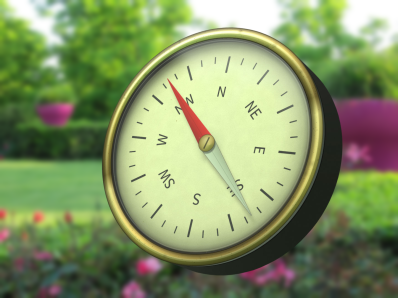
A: 315 °
